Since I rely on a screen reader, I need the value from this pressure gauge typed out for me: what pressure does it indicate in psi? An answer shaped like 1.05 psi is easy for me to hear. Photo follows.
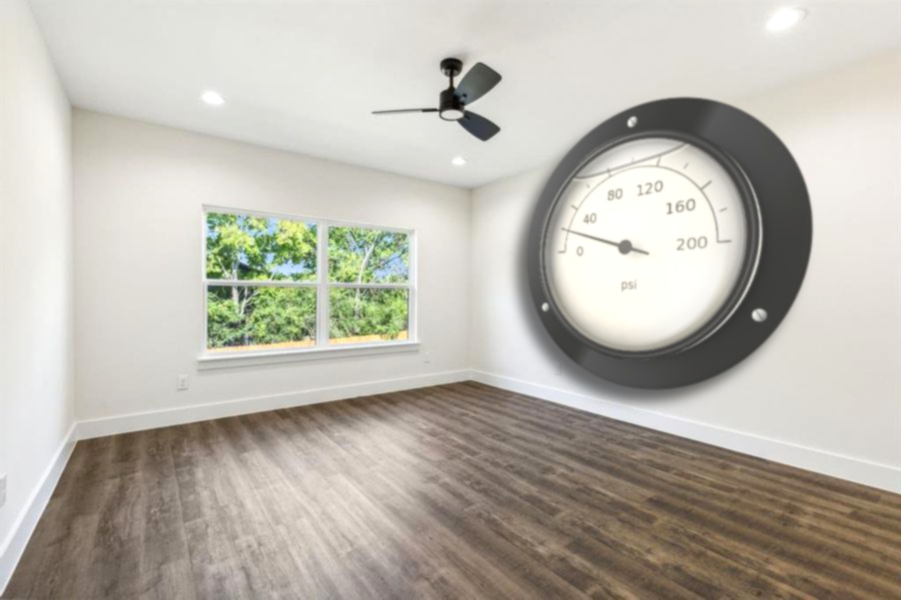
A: 20 psi
